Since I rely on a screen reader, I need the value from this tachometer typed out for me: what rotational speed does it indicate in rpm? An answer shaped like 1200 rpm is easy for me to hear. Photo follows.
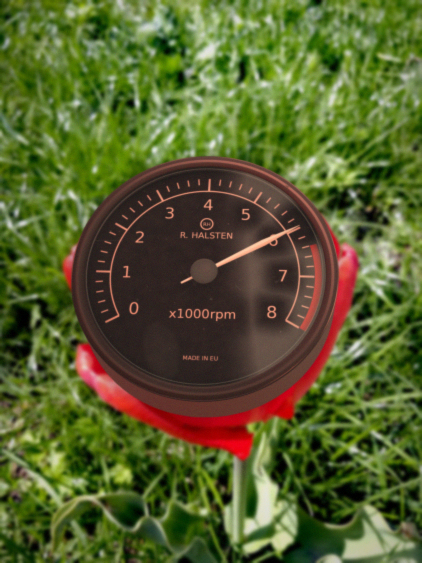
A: 6000 rpm
